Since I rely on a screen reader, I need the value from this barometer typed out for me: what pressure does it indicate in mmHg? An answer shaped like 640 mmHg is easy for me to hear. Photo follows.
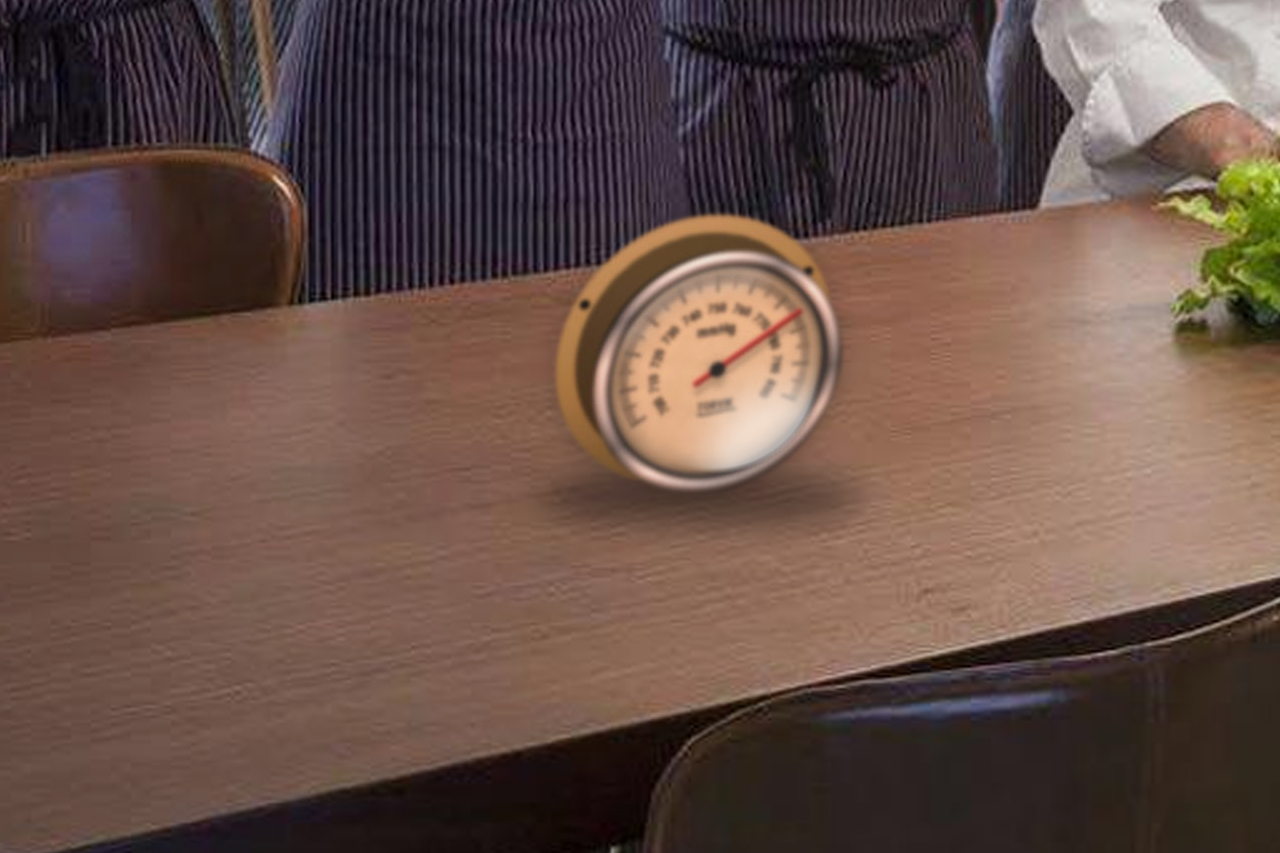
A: 775 mmHg
